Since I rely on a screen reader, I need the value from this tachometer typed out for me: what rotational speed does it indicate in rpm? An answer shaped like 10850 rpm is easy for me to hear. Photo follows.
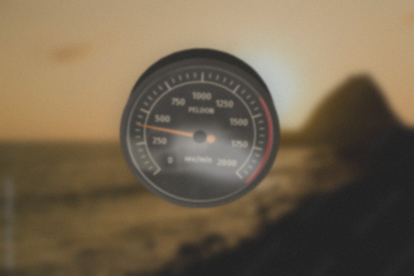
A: 400 rpm
